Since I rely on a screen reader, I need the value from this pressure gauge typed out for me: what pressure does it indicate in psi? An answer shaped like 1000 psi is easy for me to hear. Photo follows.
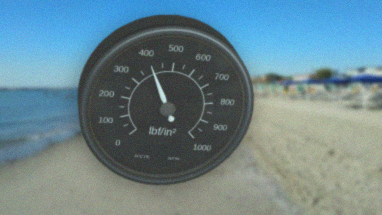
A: 400 psi
